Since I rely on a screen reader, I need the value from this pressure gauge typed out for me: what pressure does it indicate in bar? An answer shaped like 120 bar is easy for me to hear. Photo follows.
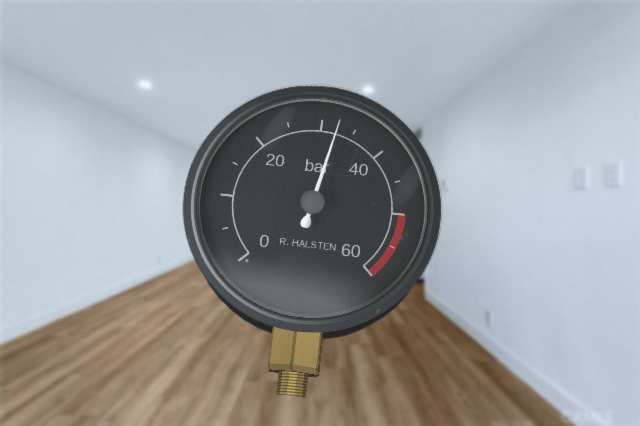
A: 32.5 bar
